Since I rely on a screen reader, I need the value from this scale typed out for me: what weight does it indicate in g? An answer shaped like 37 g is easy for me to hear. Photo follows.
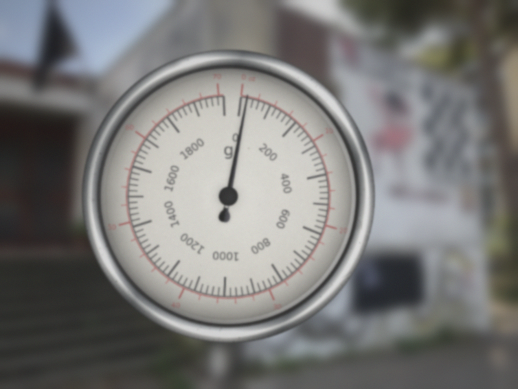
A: 20 g
